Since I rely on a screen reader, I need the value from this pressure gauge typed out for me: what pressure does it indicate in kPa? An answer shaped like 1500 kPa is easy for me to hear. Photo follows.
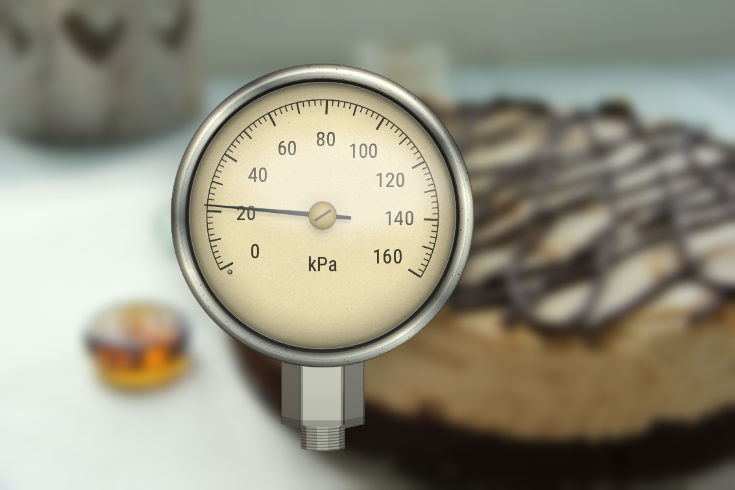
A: 22 kPa
